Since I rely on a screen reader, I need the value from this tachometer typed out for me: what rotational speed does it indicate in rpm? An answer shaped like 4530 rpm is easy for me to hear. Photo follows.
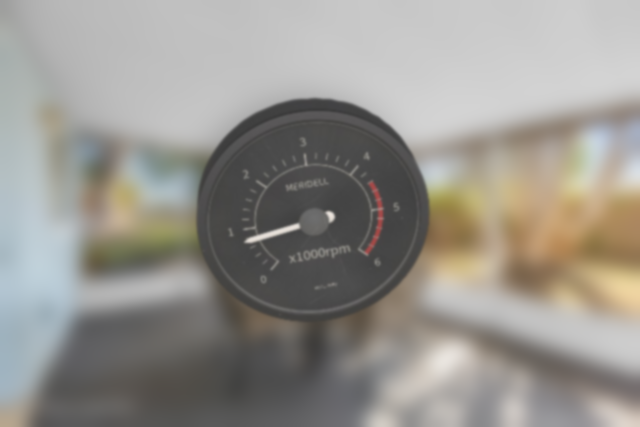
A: 800 rpm
